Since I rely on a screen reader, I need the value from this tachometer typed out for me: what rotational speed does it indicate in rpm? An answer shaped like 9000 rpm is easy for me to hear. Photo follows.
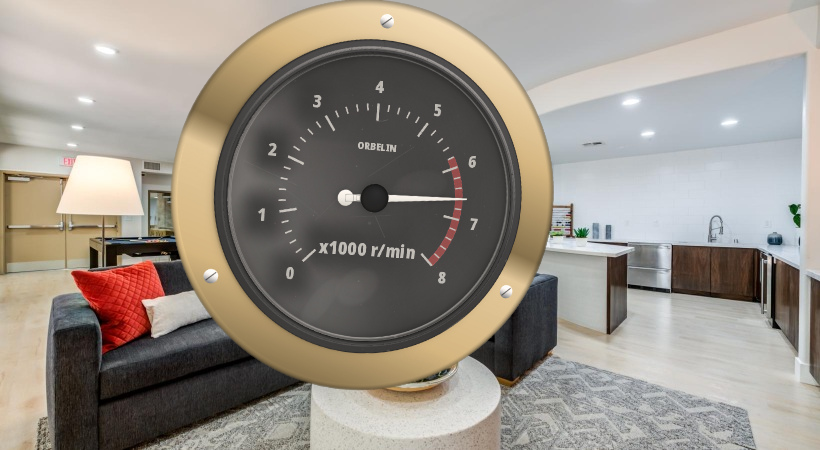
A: 6600 rpm
